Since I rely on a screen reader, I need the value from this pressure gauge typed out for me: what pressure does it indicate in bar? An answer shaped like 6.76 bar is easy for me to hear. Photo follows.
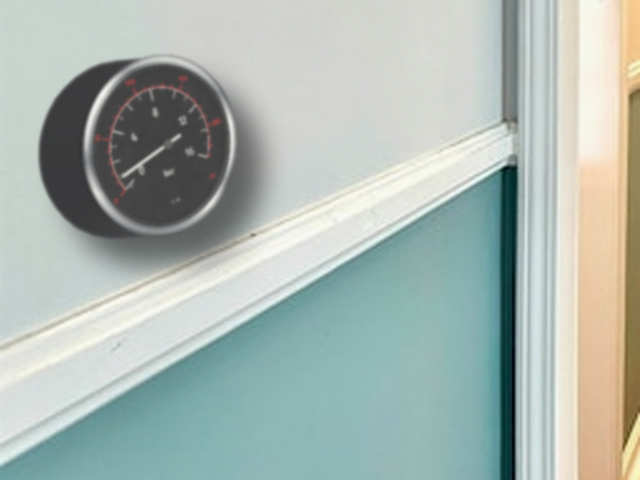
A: 1 bar
